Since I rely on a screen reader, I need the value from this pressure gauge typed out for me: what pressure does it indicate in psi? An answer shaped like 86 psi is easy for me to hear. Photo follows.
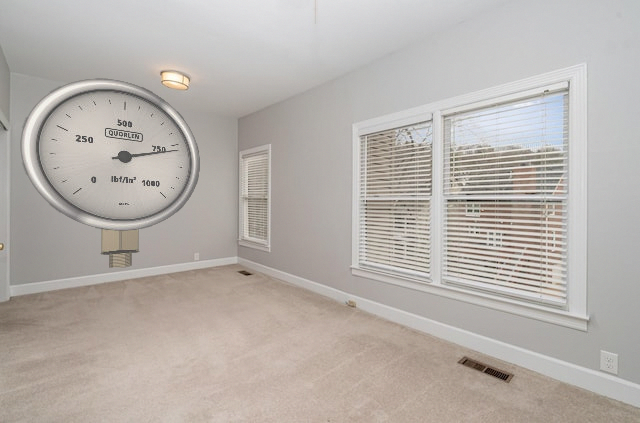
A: 775 psi
